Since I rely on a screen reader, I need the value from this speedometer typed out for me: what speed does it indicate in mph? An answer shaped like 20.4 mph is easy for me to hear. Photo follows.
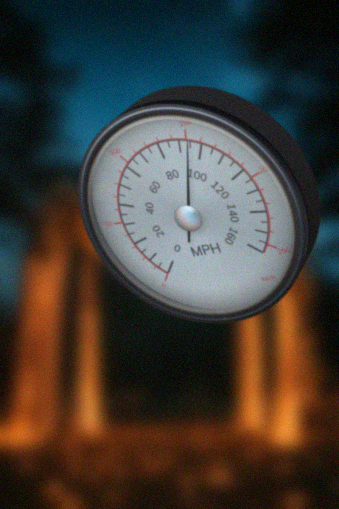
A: 95 mph
